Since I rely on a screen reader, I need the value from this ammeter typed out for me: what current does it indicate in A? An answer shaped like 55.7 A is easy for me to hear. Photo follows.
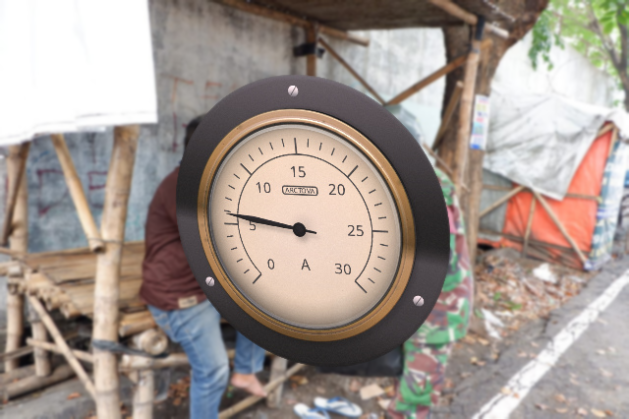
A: 6 A
